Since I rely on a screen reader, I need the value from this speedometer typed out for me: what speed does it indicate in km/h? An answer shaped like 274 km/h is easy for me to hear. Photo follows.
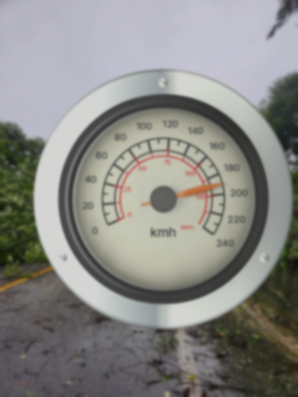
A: 190 km/h
